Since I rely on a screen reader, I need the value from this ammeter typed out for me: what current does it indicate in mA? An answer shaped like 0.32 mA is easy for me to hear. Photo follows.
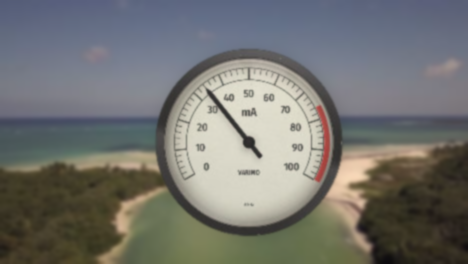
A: 34 mA
